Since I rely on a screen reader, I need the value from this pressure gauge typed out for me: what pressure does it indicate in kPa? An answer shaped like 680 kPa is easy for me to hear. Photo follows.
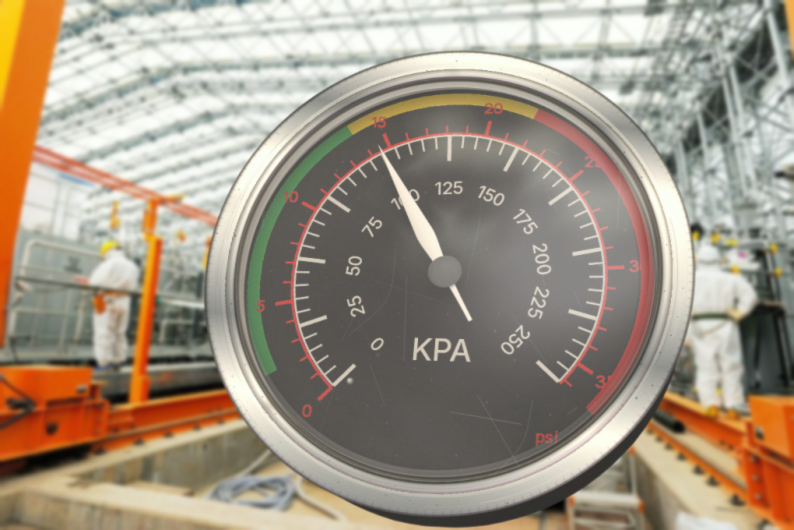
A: 100 kPa
